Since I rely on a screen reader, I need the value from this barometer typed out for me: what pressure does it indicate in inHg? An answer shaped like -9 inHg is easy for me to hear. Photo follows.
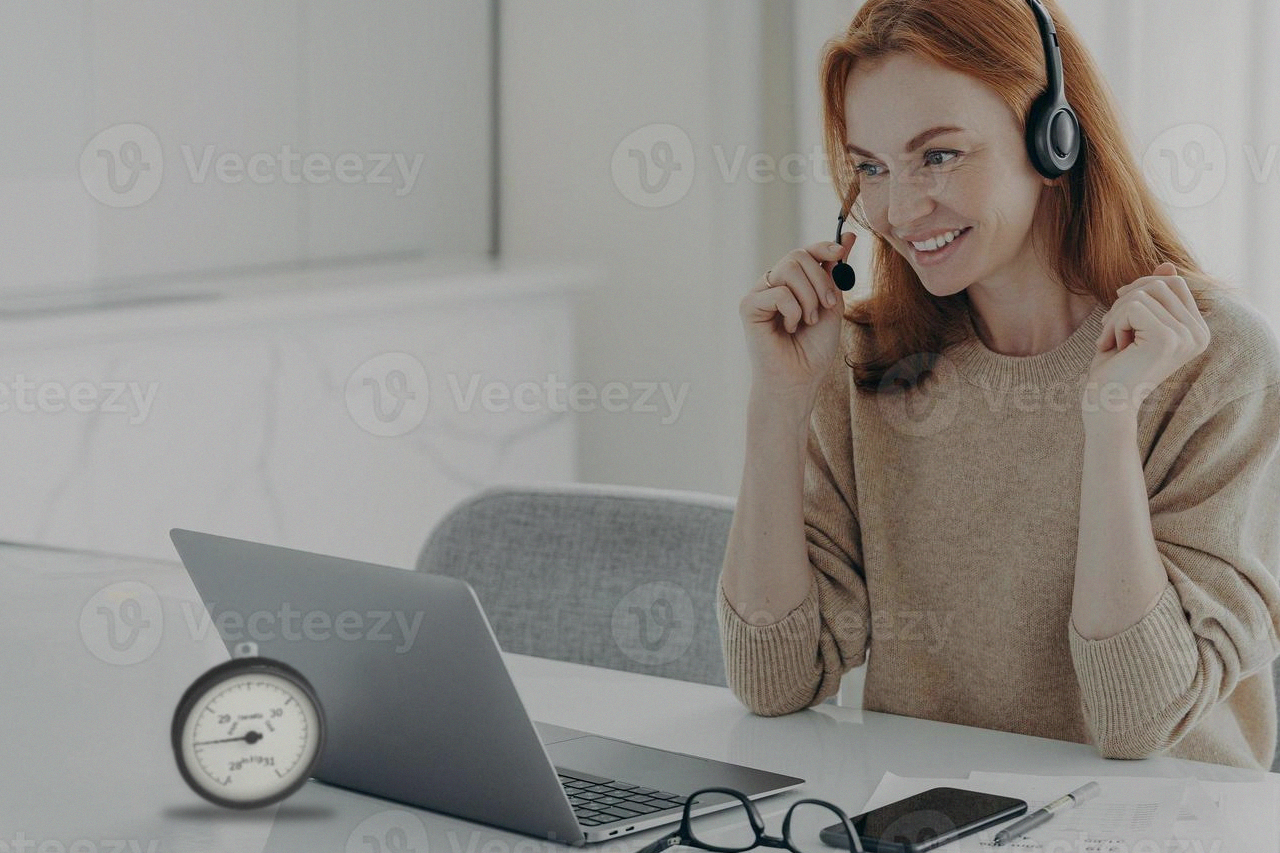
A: 28.6 inHg
